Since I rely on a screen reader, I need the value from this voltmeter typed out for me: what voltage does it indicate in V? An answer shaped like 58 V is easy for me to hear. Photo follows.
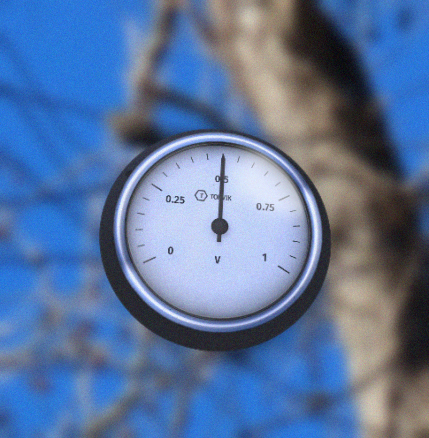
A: 0.5 V
